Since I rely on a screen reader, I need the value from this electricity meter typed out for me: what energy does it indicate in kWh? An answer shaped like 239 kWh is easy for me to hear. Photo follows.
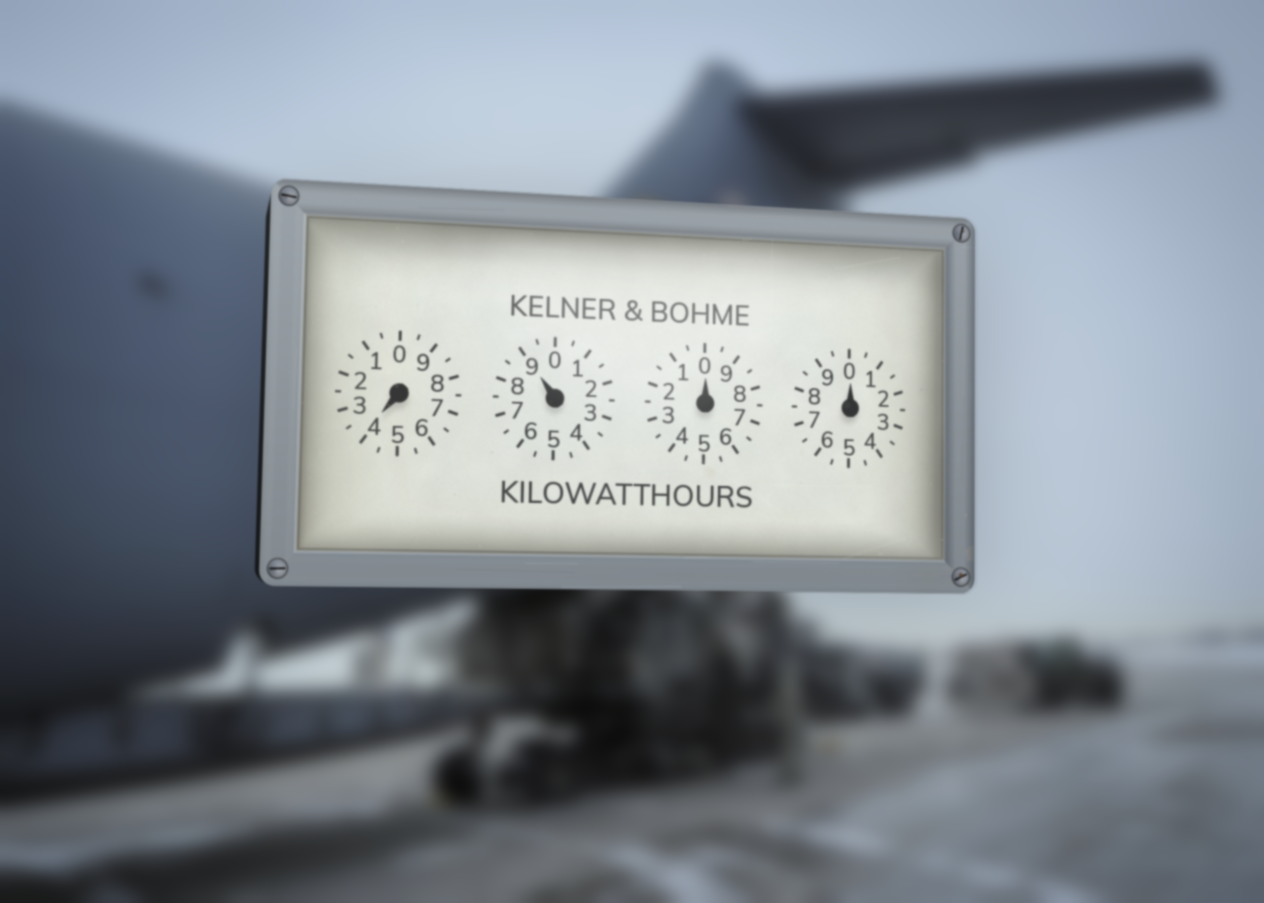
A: 3900 kWh
